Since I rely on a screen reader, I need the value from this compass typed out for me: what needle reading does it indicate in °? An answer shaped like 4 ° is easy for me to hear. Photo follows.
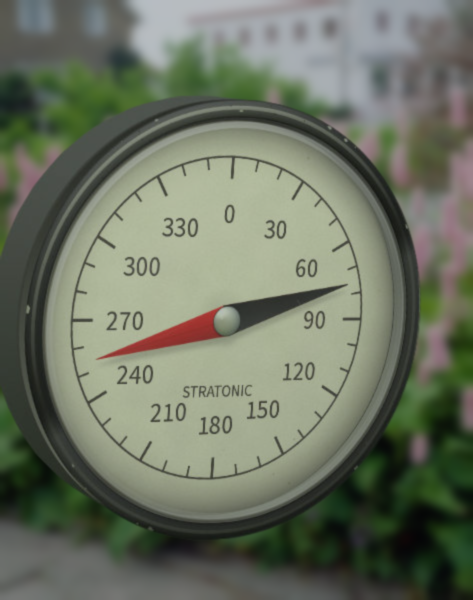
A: 255 °
